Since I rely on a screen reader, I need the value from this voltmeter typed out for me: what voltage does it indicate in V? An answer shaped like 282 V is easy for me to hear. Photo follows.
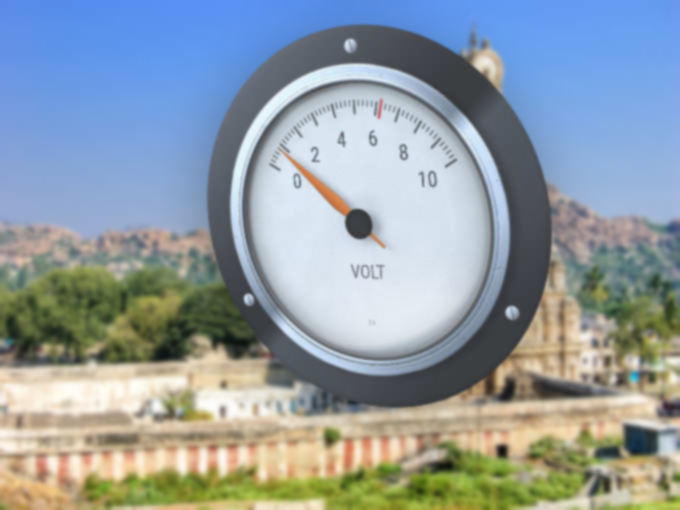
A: 1 V
